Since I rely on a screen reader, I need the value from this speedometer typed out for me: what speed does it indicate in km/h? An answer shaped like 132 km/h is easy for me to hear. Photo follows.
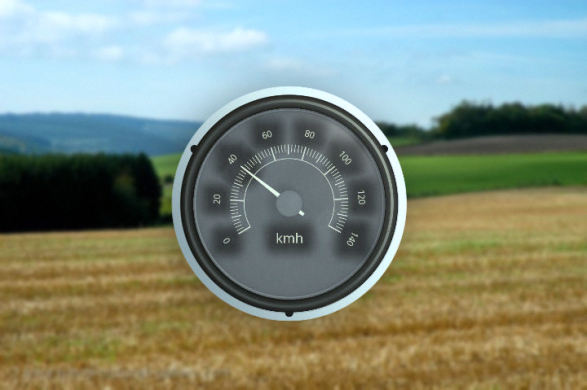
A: 40 km/h
